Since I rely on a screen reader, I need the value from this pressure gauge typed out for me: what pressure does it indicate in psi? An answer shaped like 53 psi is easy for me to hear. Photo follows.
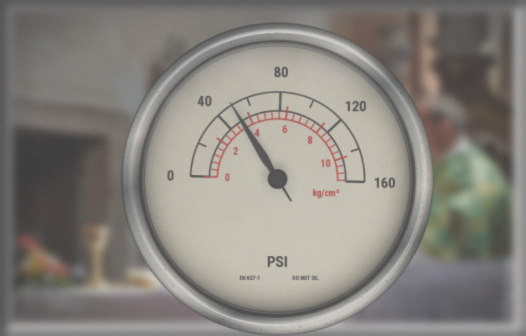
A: 50 psi
